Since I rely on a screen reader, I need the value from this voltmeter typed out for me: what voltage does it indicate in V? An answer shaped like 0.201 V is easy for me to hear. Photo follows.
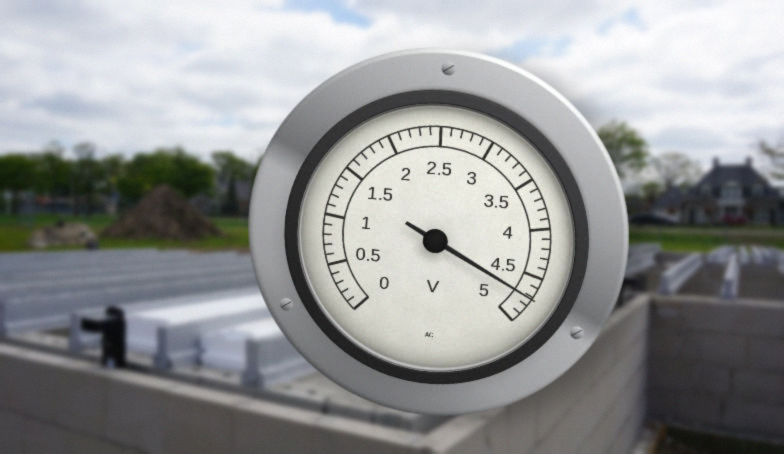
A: 4.7 V
